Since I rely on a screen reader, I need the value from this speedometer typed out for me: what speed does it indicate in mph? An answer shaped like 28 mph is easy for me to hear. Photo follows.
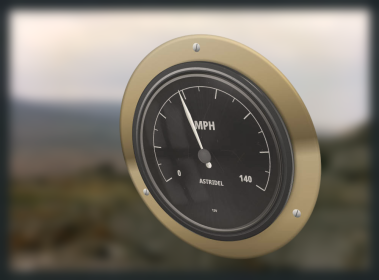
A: 60 mph
